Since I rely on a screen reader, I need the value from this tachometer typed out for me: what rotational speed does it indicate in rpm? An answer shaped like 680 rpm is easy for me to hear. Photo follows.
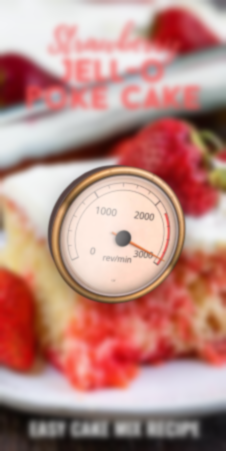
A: 2900 rpm
